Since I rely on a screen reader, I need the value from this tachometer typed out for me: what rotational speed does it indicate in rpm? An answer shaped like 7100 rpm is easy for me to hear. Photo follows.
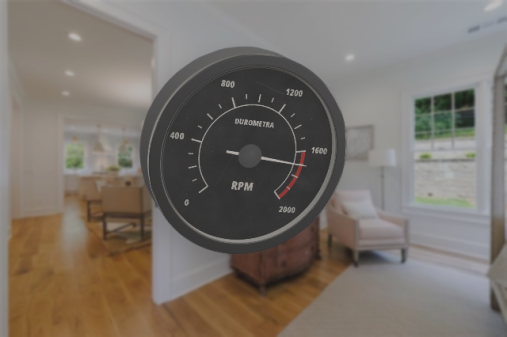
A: 1700 rpm
